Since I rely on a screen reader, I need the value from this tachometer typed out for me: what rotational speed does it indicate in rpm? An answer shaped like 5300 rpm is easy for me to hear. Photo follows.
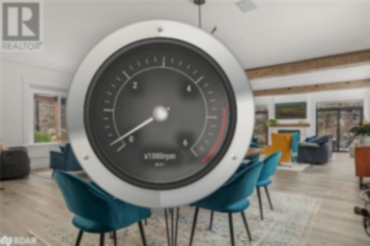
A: 200 rpm
